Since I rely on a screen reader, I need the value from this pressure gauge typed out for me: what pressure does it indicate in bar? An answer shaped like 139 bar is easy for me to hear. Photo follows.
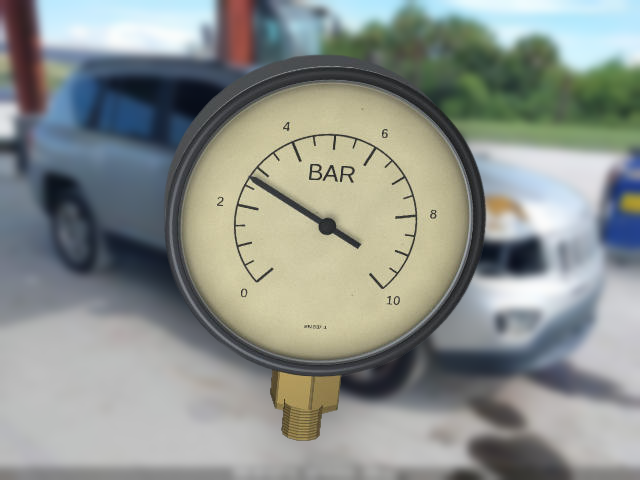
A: 2.75 bar
